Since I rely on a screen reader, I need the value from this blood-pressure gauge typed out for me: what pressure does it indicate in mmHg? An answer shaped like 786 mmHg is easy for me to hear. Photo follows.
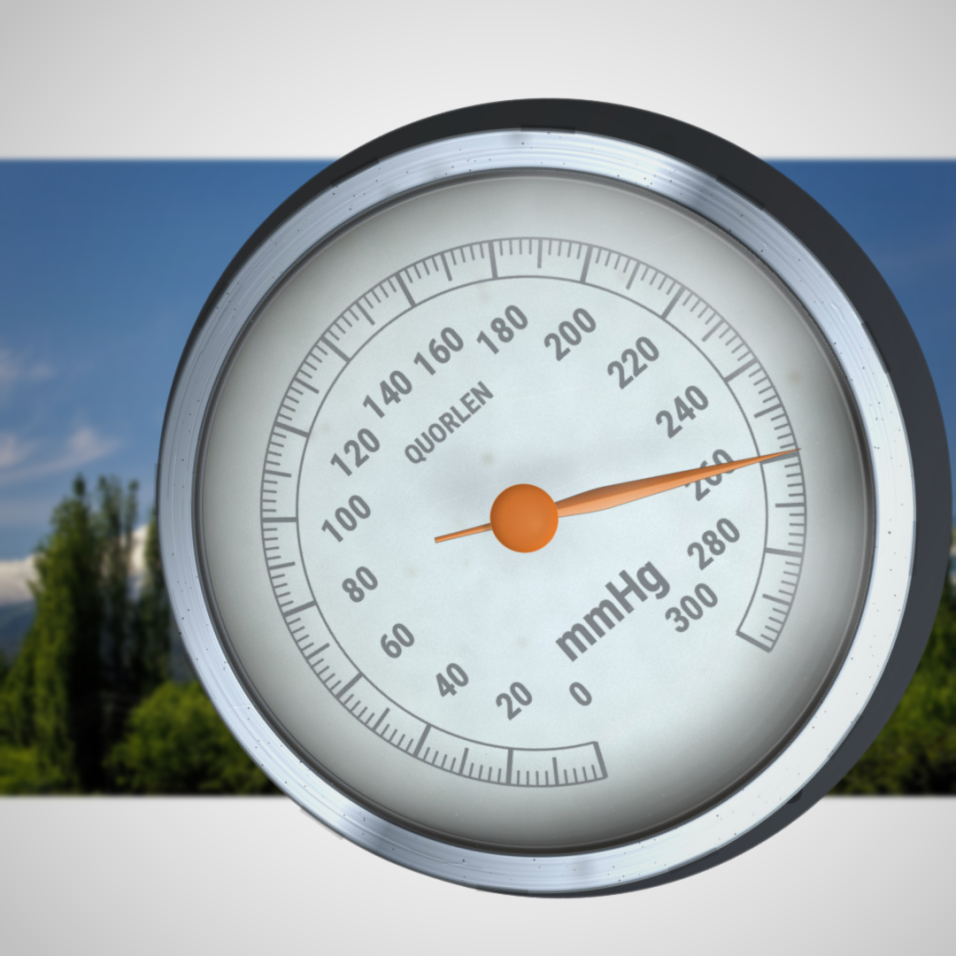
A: 259 mmHg
